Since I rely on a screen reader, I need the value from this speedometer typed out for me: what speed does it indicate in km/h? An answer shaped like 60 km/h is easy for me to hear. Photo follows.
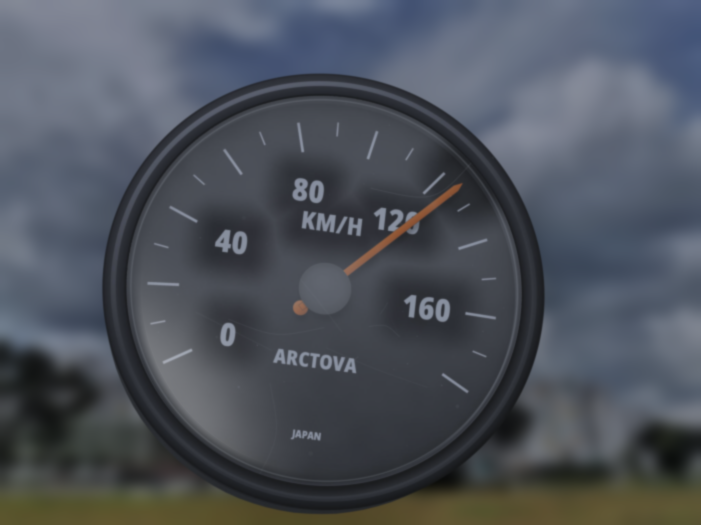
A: 125 km/h
